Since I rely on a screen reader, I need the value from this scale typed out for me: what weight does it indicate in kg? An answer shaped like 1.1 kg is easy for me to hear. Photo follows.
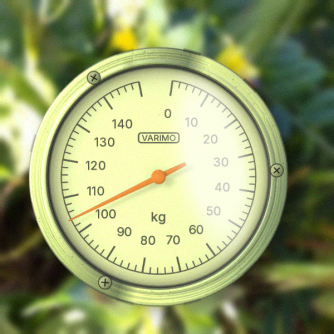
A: 104 kg
